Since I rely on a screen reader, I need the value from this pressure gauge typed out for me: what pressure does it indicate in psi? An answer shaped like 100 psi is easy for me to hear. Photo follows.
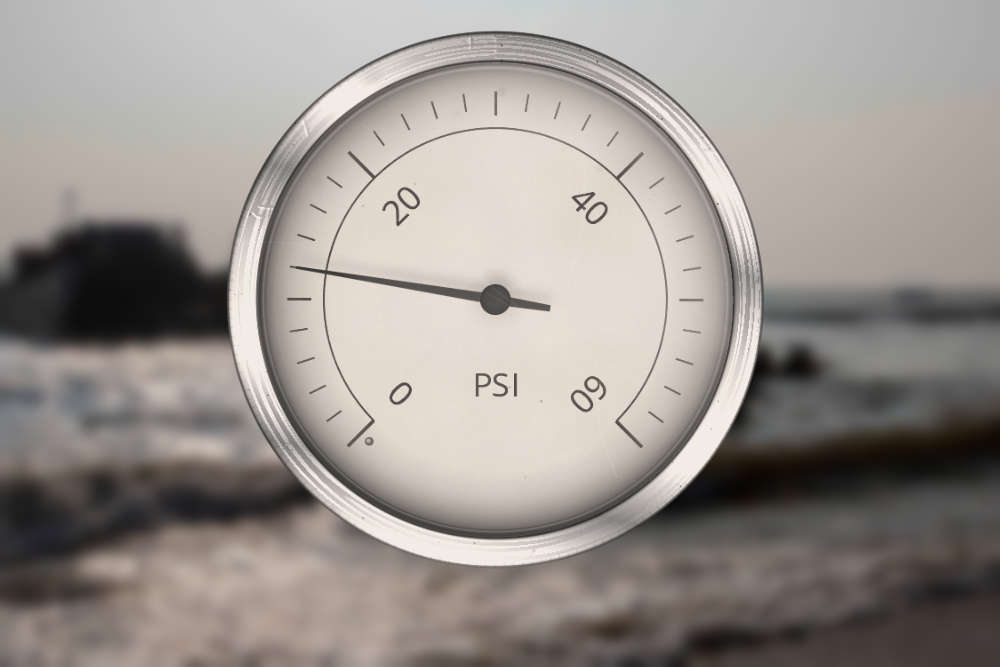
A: 12 psi
